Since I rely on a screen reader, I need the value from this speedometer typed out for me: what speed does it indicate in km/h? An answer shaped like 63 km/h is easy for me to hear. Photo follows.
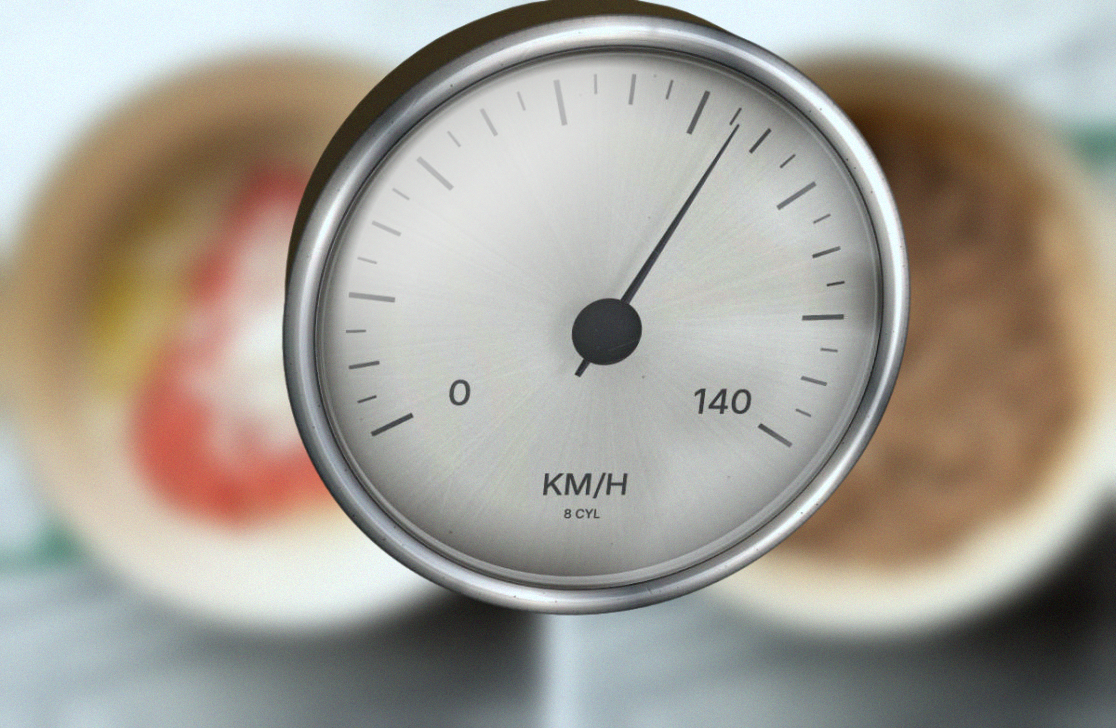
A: 85 km/h
